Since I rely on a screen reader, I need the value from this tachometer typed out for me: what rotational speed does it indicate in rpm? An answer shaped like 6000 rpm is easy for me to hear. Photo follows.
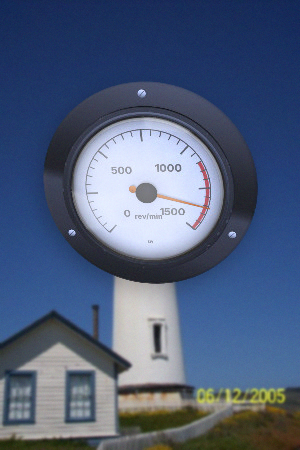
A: 1350 rpm
